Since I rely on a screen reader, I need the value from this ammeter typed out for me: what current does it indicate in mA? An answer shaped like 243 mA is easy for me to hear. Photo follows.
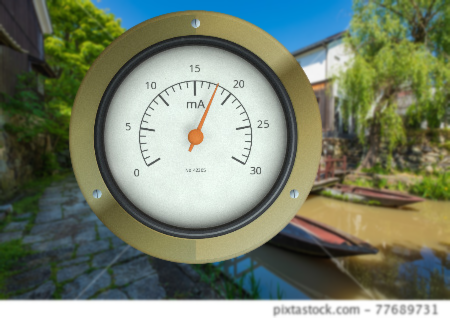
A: 18 mA
